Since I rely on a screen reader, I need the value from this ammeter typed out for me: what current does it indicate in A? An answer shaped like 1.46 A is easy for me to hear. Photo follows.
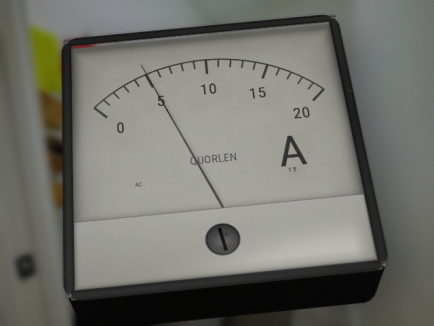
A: 5 A
